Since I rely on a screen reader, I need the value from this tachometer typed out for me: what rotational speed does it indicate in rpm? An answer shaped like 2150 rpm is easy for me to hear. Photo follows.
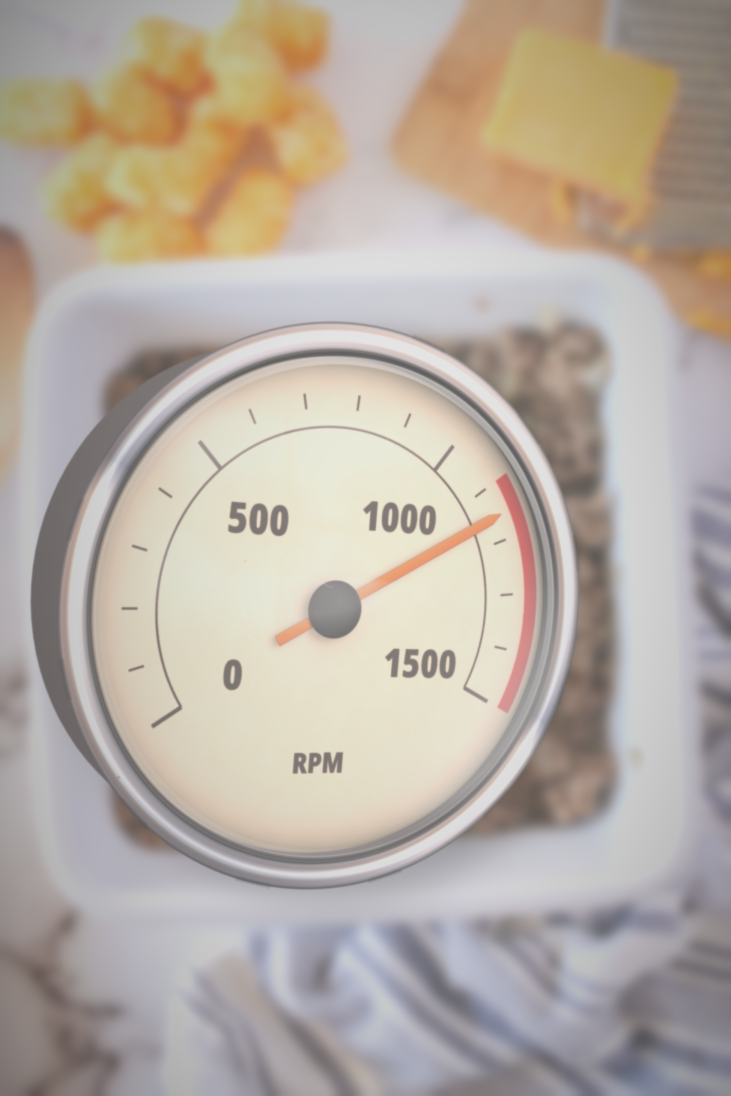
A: 1150 rpm
